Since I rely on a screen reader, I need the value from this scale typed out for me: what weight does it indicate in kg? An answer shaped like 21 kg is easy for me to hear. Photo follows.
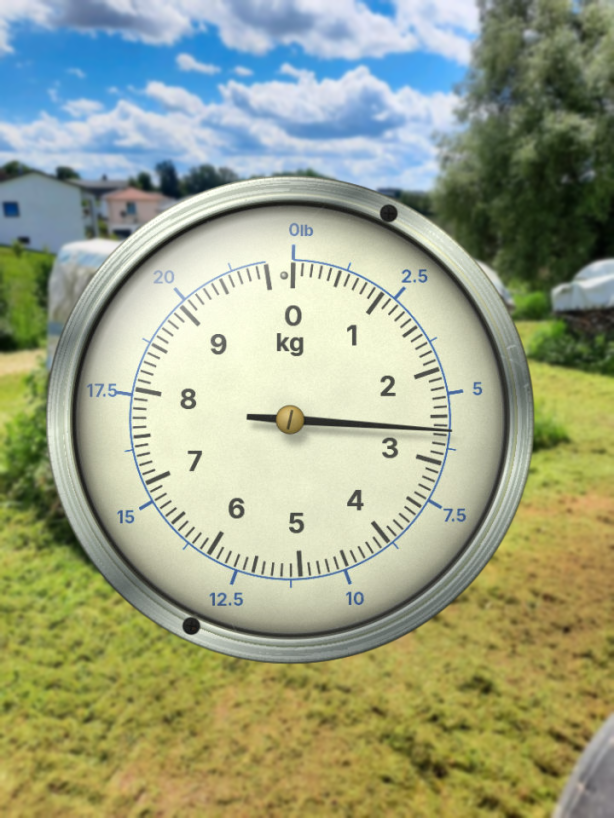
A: 2.65 kg
